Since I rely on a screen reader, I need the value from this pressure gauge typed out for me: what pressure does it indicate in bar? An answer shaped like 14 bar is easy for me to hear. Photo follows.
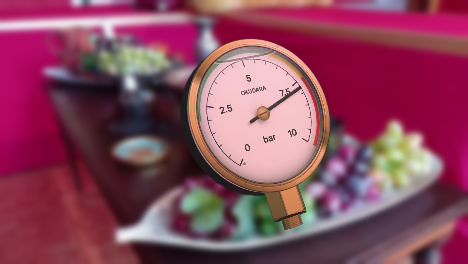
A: 7.75 bar
